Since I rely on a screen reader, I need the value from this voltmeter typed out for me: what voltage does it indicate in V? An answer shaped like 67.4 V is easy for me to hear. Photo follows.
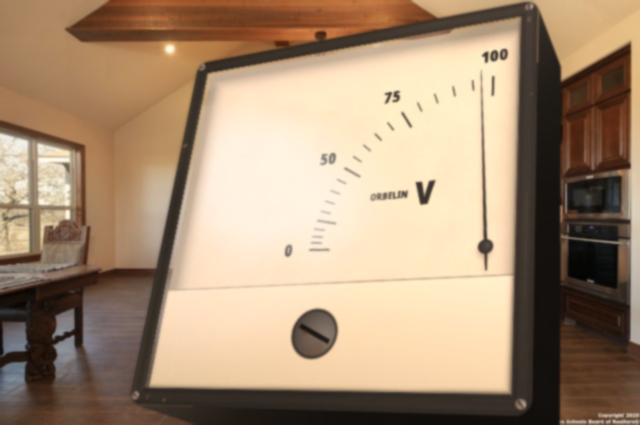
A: 97.5 V
